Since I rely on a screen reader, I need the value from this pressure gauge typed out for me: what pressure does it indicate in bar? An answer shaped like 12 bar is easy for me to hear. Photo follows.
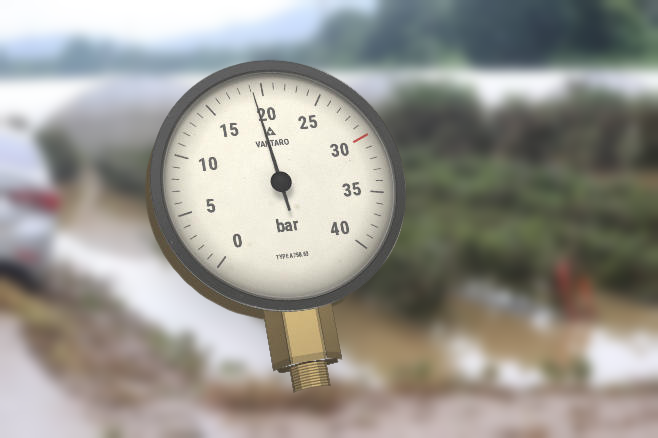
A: 19 bar
